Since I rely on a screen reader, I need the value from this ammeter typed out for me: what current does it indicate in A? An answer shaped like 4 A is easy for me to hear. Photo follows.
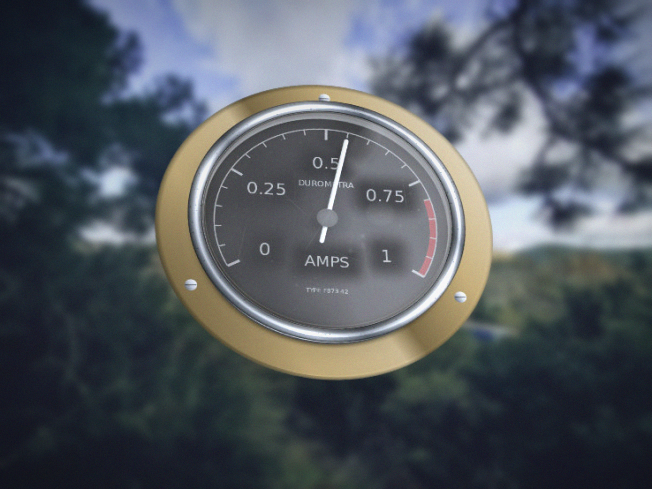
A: 0.55 A
